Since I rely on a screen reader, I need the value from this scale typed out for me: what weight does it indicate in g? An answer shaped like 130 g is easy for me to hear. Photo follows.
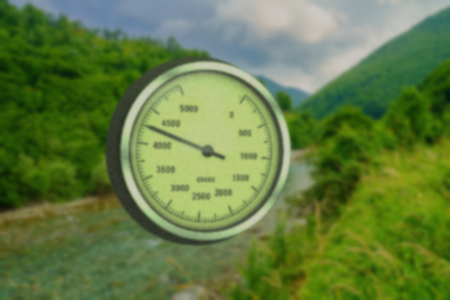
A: 4250 g
